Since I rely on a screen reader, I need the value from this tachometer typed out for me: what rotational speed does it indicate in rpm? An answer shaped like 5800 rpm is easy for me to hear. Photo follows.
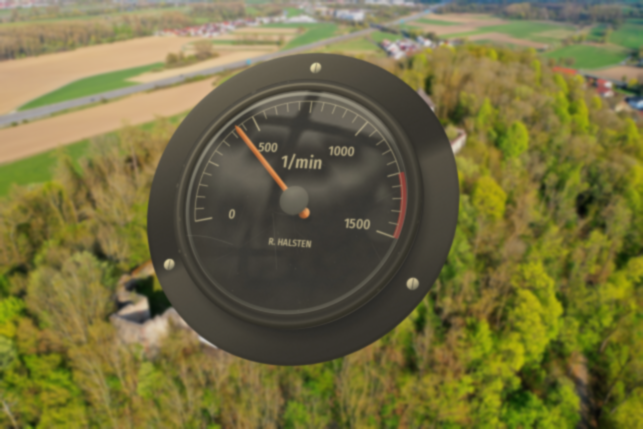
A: 425 rpm
